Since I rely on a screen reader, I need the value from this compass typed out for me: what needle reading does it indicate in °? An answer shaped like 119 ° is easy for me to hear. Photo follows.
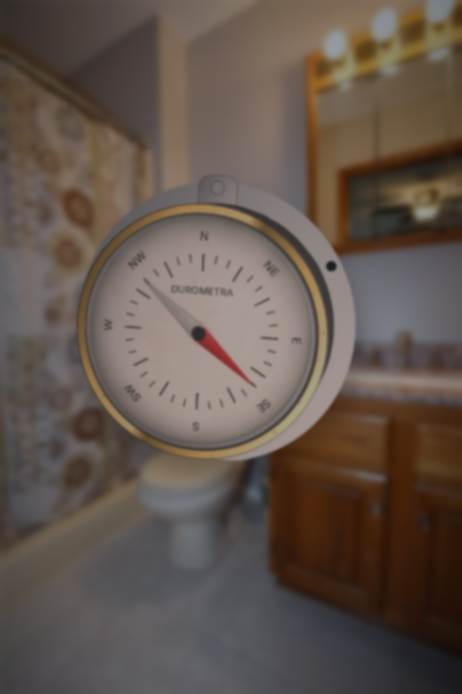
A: 130 °
